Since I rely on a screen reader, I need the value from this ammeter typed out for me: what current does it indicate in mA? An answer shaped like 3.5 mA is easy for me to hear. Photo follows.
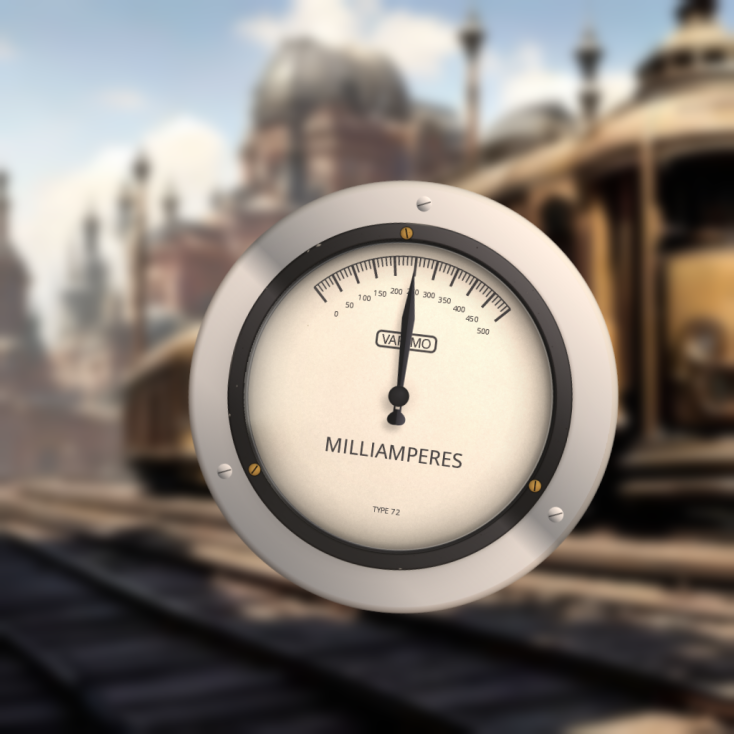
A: 250 mA
